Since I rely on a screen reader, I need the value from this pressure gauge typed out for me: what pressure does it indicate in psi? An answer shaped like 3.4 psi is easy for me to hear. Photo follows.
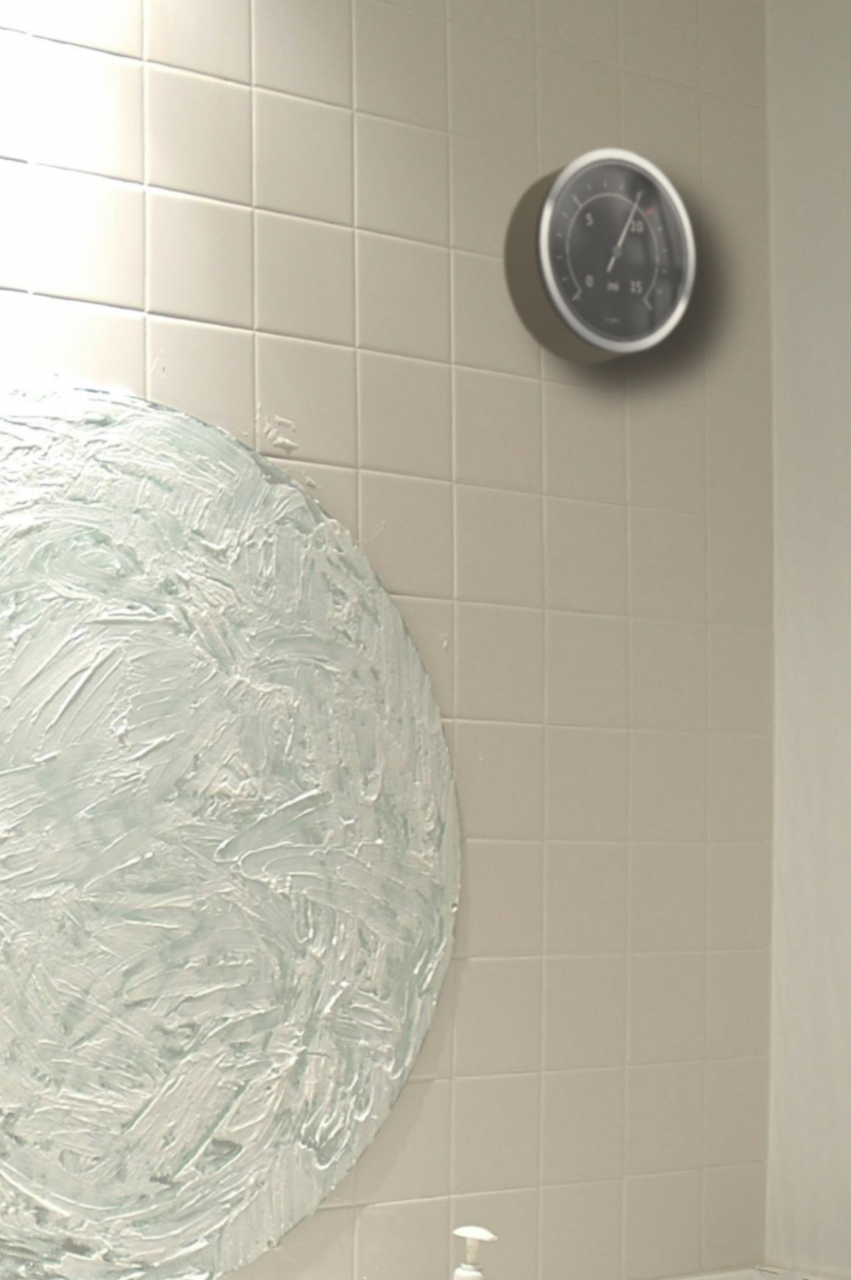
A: 9 psi
